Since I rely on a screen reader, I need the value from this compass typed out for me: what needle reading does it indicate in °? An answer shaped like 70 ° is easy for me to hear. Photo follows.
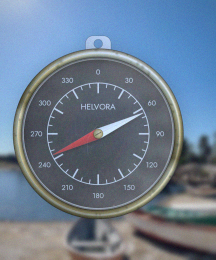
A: 245 °
